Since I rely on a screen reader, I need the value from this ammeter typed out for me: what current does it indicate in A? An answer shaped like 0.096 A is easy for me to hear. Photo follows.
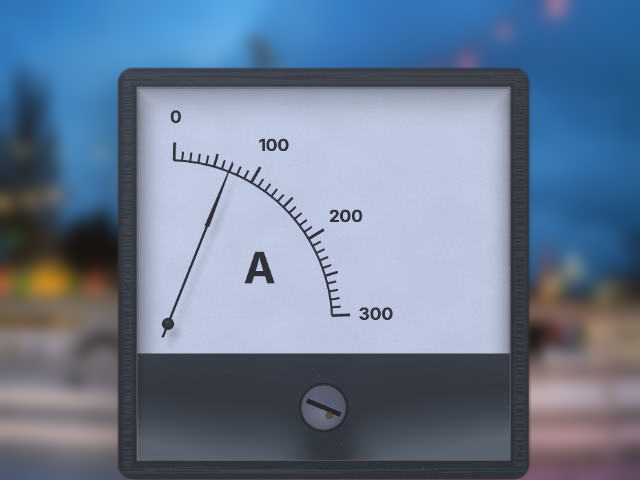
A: 70 A
